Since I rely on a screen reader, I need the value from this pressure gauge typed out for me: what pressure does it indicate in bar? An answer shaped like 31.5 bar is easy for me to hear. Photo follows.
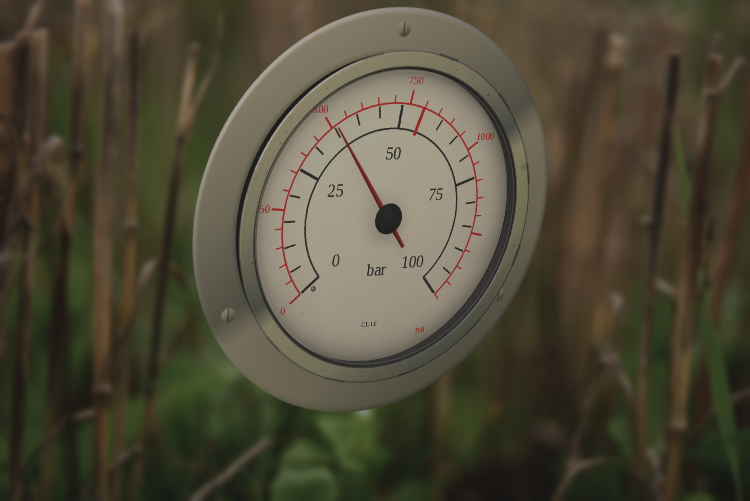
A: 35 bar
